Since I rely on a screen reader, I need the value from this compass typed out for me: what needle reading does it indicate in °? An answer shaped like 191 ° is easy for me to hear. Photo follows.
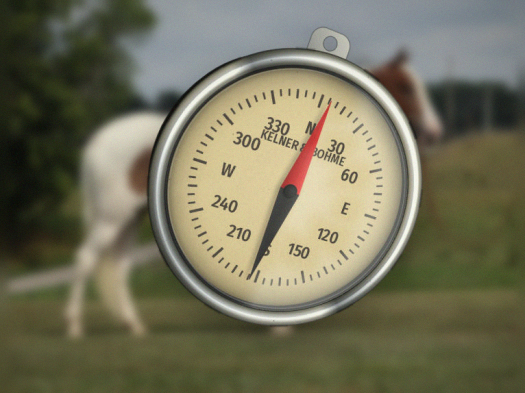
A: 5 °
